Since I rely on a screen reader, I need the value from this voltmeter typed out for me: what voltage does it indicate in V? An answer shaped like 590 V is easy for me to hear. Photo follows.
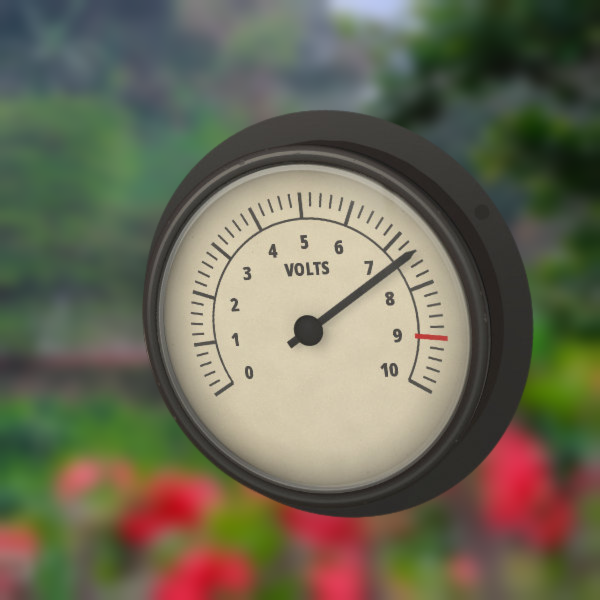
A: 7.4 V
